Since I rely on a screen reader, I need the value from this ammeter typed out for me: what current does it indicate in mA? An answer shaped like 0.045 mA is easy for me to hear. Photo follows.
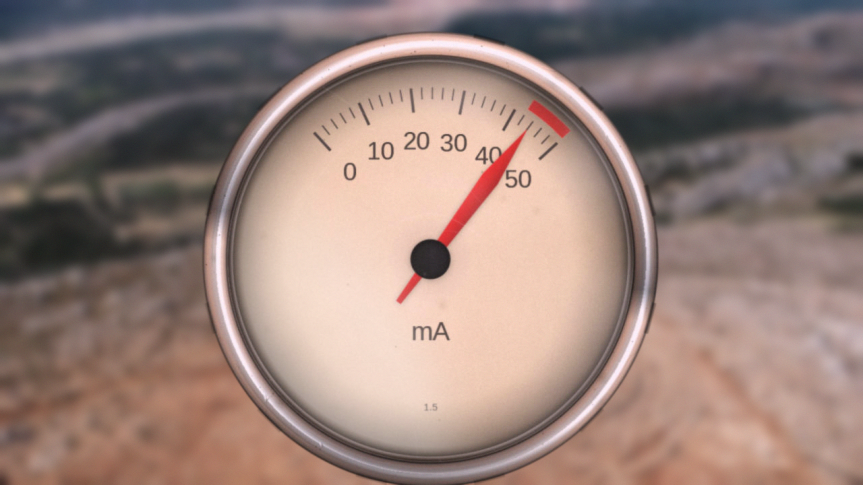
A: 44 mA
